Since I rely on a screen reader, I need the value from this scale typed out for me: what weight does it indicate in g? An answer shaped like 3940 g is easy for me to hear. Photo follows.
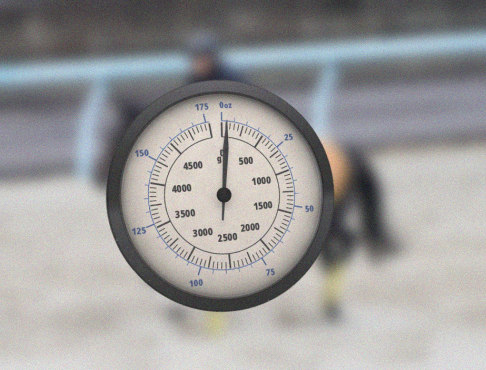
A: 50 g
